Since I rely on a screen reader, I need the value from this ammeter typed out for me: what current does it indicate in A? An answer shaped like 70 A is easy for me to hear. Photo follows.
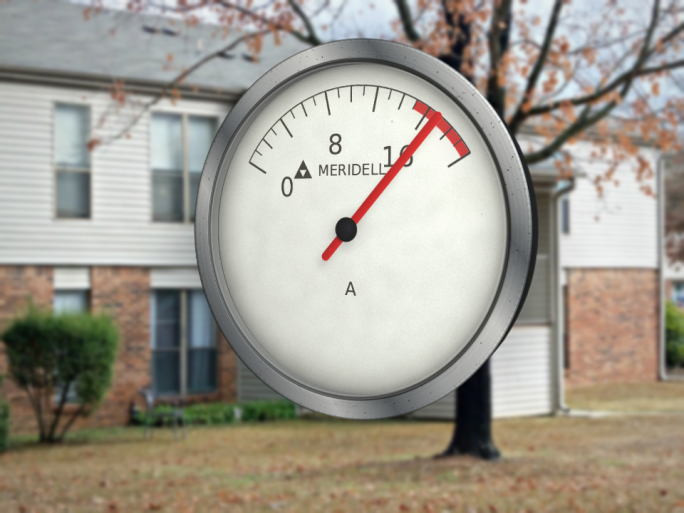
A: 17 A
